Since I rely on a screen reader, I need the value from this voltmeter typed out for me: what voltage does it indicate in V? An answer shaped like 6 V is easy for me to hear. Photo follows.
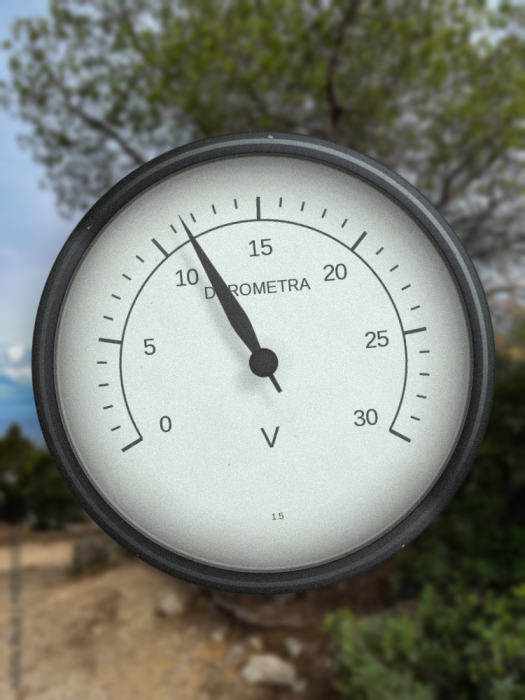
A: 11.5 V
